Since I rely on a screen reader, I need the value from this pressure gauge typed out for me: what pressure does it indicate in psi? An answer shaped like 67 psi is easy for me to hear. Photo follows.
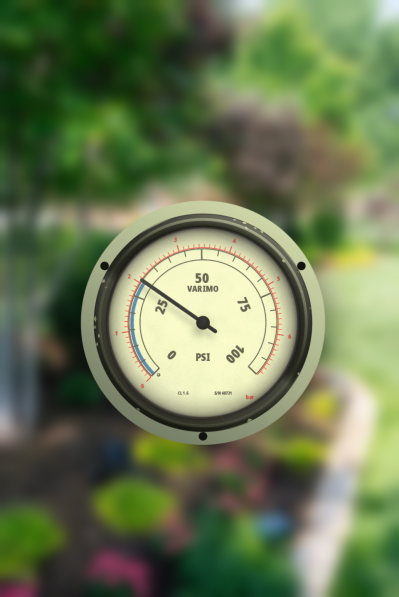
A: 30 psi
